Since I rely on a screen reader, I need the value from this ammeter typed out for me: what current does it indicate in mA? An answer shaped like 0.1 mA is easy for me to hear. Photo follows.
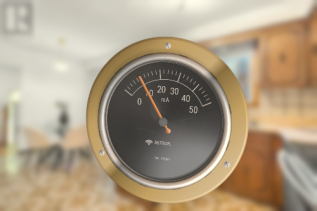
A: 10 mA
